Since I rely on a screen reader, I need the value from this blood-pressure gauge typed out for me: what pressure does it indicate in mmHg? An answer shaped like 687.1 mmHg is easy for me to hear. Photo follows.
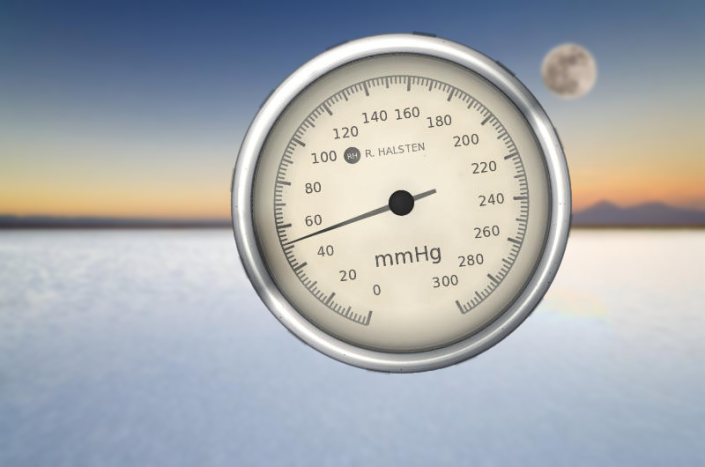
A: 52 mmHg
